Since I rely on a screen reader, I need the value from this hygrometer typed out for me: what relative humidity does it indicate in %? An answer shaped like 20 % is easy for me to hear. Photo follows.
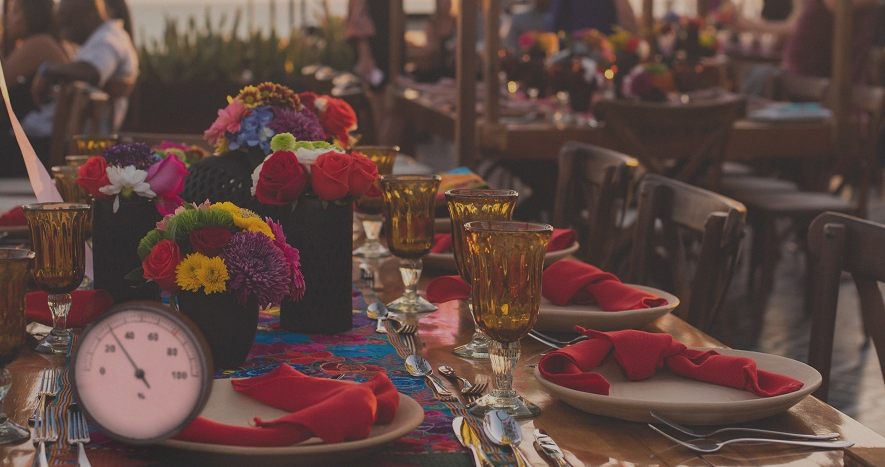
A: 30 %
